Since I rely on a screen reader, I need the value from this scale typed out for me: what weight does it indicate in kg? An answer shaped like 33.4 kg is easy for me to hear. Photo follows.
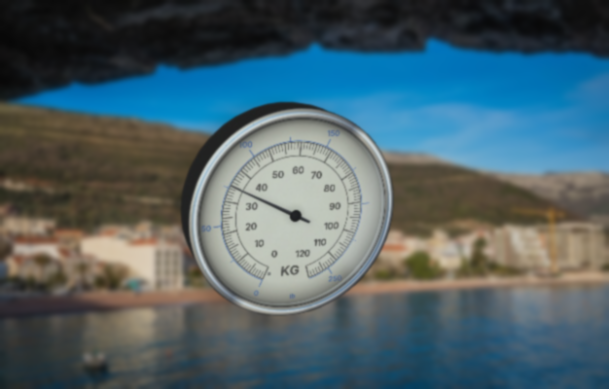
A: 35 kg
